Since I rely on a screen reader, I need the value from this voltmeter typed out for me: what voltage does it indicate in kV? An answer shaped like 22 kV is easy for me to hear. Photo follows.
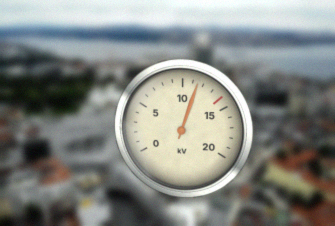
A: 11.5 kV
